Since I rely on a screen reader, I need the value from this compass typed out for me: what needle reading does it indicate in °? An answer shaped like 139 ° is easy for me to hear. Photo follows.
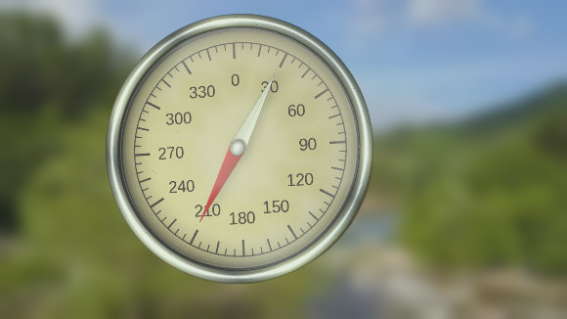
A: 210 °
